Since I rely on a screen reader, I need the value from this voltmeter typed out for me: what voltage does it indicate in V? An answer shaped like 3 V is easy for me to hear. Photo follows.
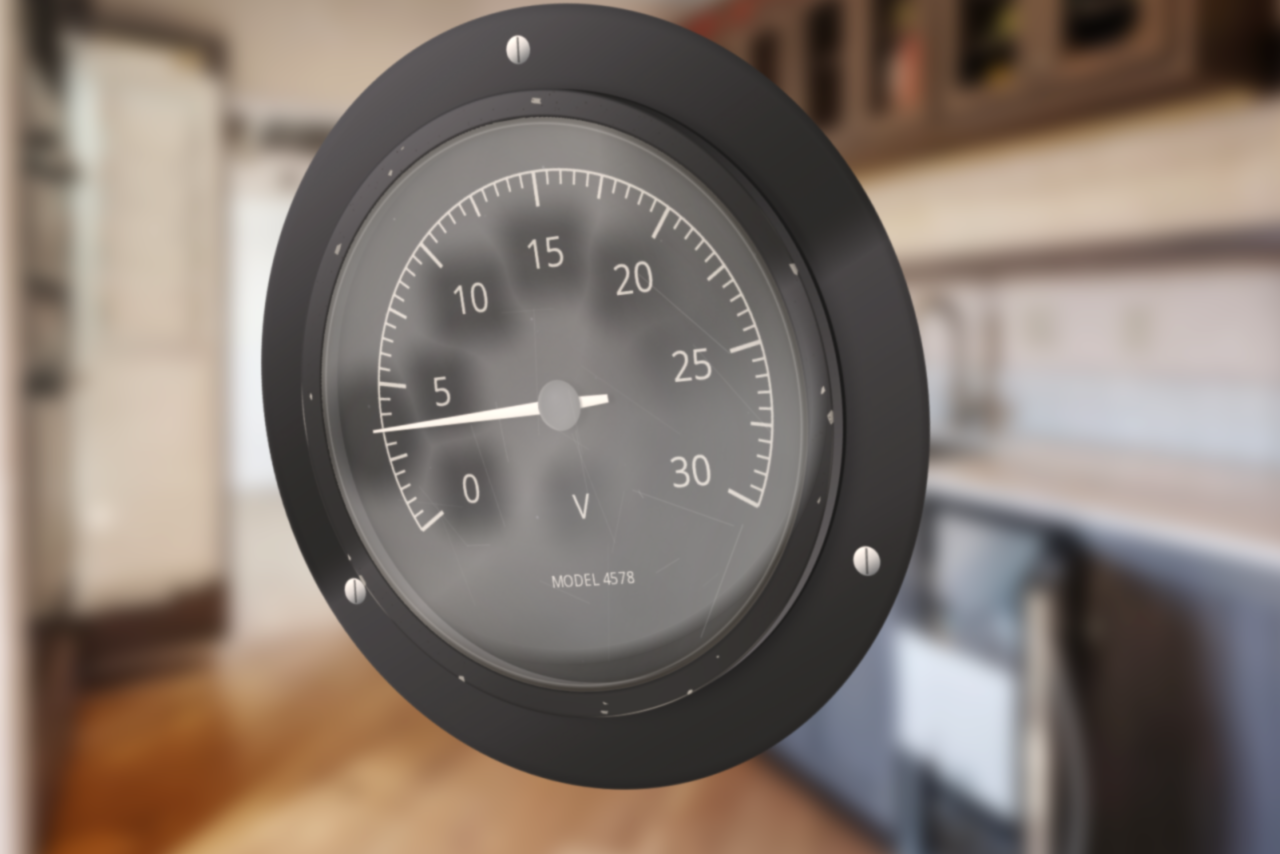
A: 3.5 V
